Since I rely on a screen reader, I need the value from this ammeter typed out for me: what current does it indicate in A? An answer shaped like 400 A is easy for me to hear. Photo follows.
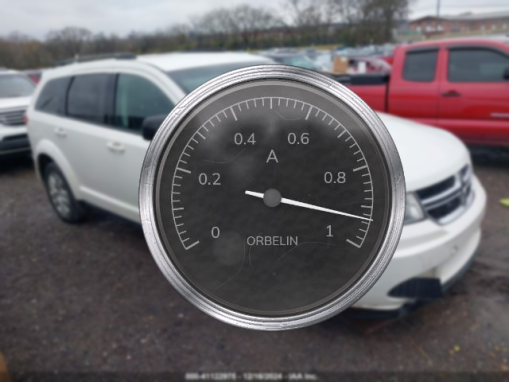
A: 0.93 A
